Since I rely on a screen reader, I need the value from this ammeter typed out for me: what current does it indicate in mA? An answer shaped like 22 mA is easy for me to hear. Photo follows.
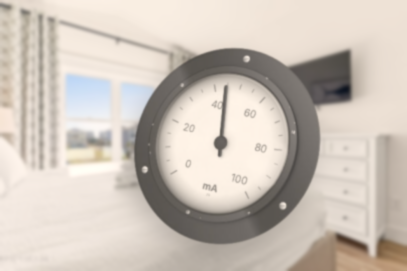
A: 45 mA
